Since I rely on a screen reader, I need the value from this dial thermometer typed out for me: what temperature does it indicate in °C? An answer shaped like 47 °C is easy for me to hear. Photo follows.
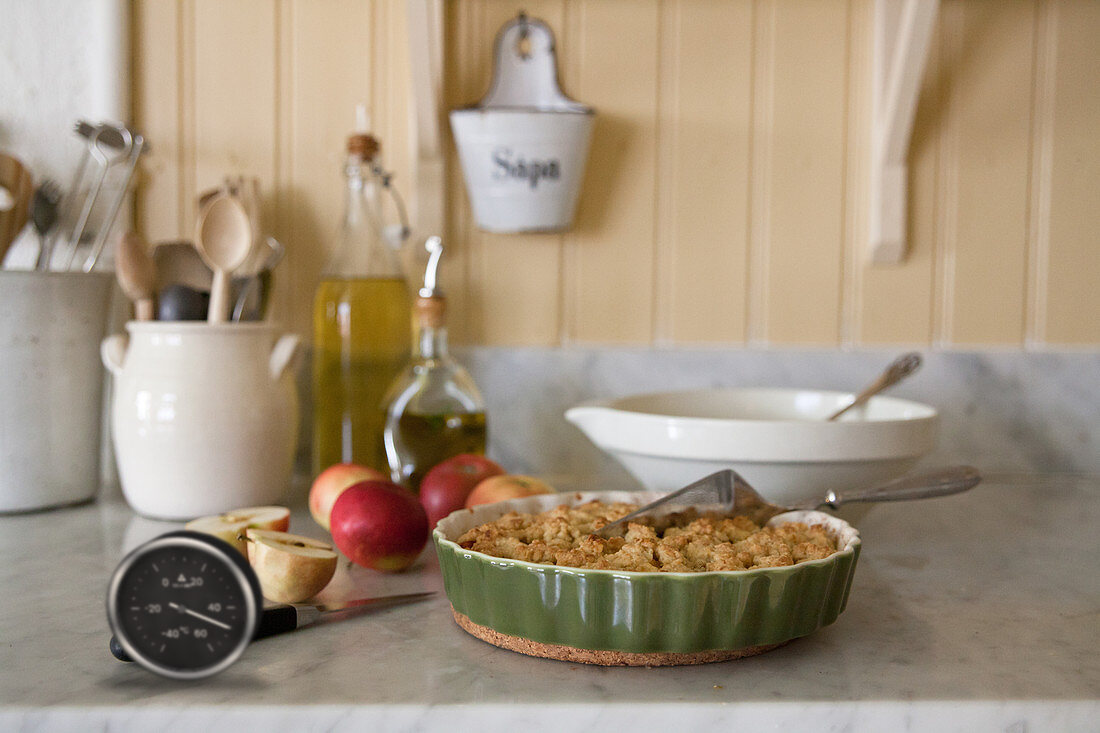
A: 48 °C
